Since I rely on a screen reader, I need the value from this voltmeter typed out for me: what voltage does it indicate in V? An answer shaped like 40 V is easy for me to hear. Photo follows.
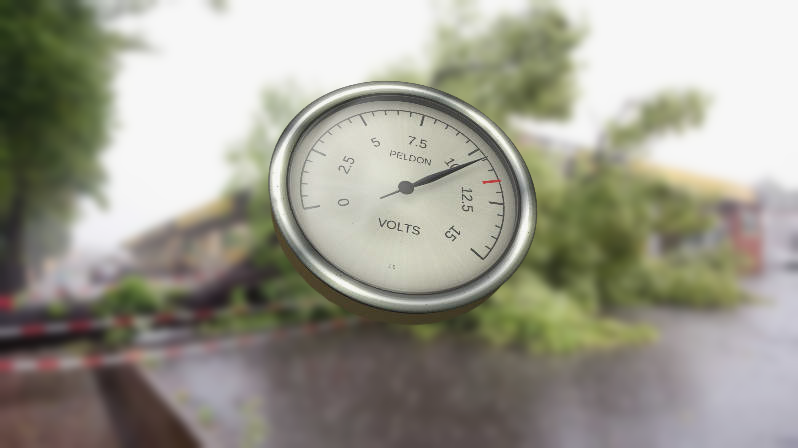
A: 10.5 V
